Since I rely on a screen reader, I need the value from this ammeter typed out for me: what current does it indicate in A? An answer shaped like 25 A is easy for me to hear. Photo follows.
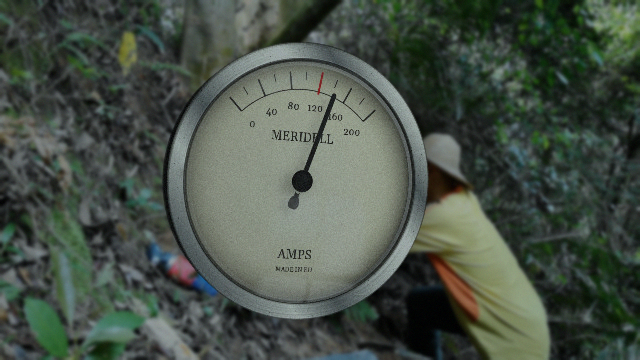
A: 140 A
